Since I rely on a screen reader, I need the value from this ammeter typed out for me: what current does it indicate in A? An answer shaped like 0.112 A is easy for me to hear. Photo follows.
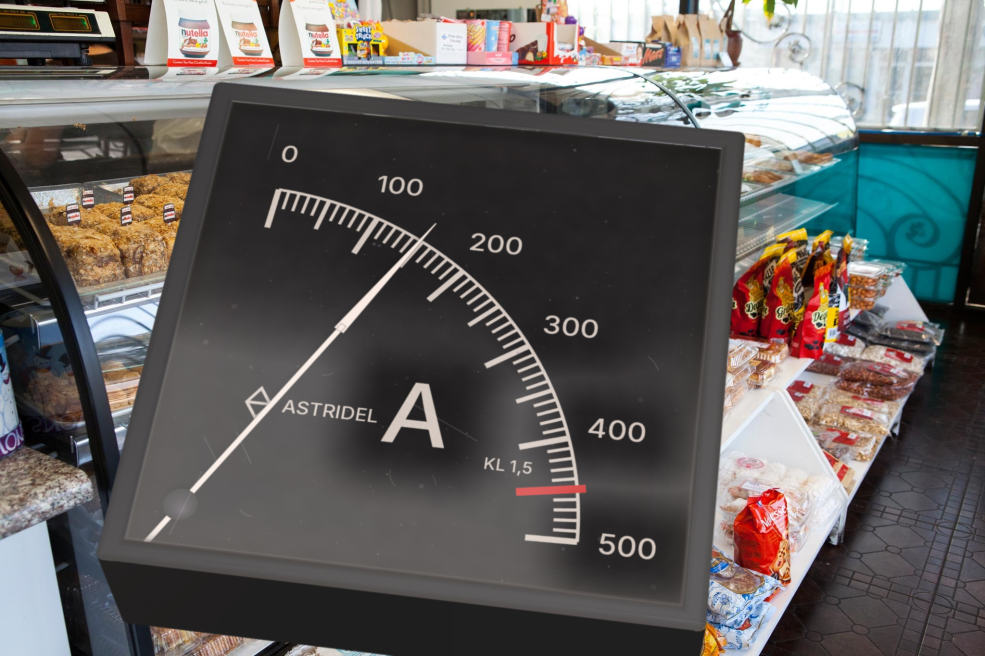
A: 150 A
